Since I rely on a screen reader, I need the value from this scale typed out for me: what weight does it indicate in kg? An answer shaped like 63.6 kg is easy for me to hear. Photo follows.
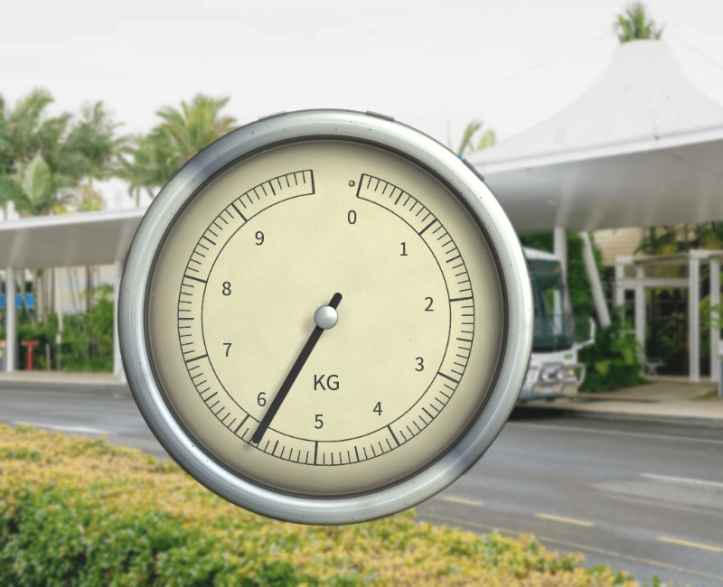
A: 5.75 kg
